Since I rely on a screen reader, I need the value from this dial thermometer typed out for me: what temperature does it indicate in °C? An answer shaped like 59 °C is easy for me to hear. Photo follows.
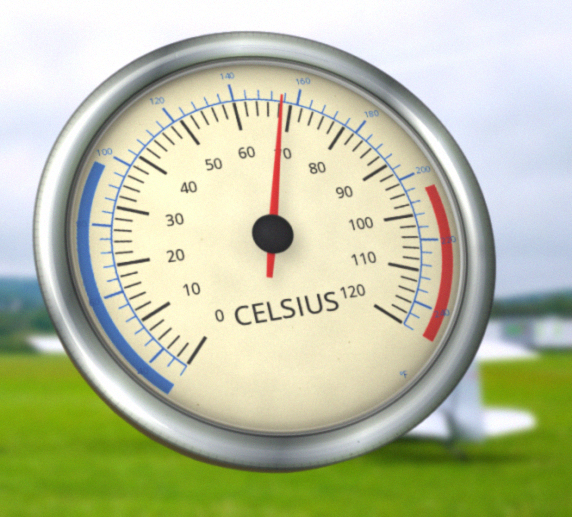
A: 68 °C
